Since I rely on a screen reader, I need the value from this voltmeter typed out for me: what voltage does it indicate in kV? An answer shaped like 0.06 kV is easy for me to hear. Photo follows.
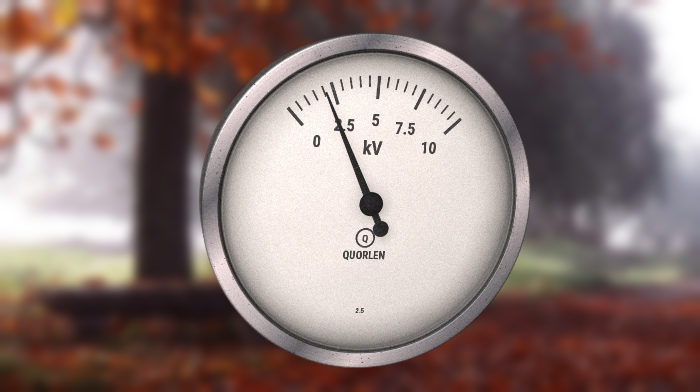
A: 2 kV
